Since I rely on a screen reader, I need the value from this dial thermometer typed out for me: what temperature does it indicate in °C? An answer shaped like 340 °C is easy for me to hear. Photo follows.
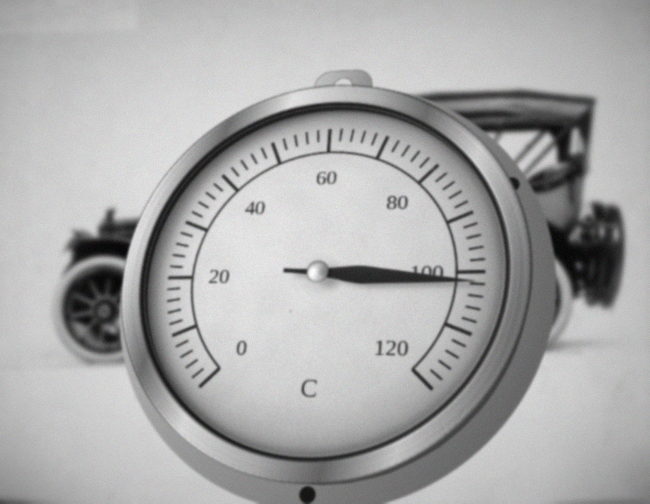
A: 102 °C
